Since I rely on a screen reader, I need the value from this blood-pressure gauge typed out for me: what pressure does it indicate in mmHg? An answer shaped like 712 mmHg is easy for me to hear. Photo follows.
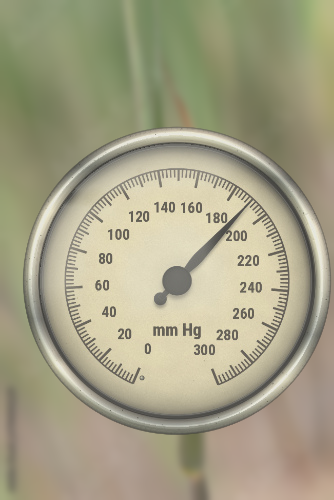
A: 190 mmHg
